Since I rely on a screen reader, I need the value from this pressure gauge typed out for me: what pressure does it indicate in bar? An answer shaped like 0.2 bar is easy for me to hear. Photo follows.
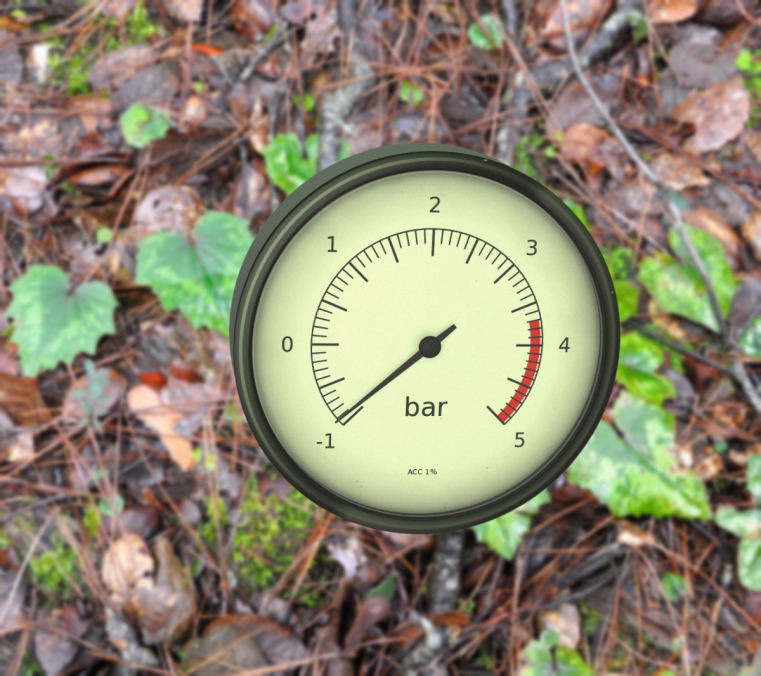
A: -0.9 bar
